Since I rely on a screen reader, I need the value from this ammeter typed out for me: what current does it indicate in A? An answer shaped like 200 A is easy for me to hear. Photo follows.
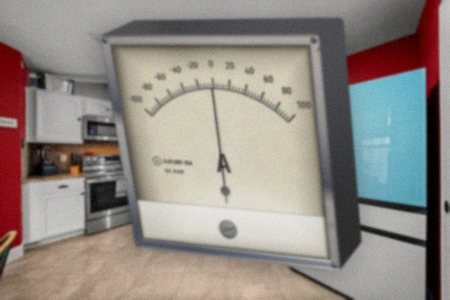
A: 0 A
